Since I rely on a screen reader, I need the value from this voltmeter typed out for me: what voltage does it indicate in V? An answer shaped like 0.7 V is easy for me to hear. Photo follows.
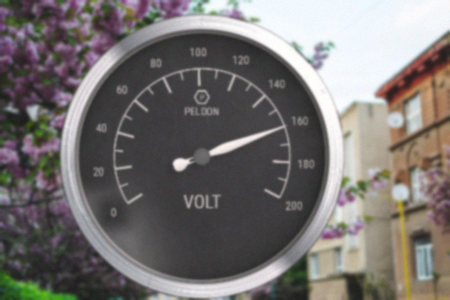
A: 160 V
